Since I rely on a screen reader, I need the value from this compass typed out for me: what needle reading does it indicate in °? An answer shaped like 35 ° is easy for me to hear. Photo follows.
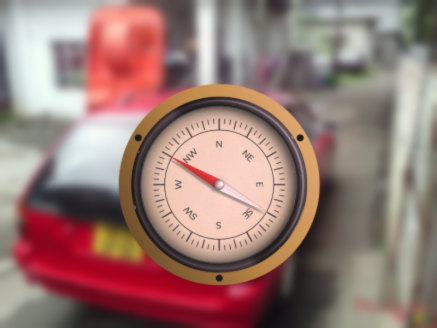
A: 300 °
